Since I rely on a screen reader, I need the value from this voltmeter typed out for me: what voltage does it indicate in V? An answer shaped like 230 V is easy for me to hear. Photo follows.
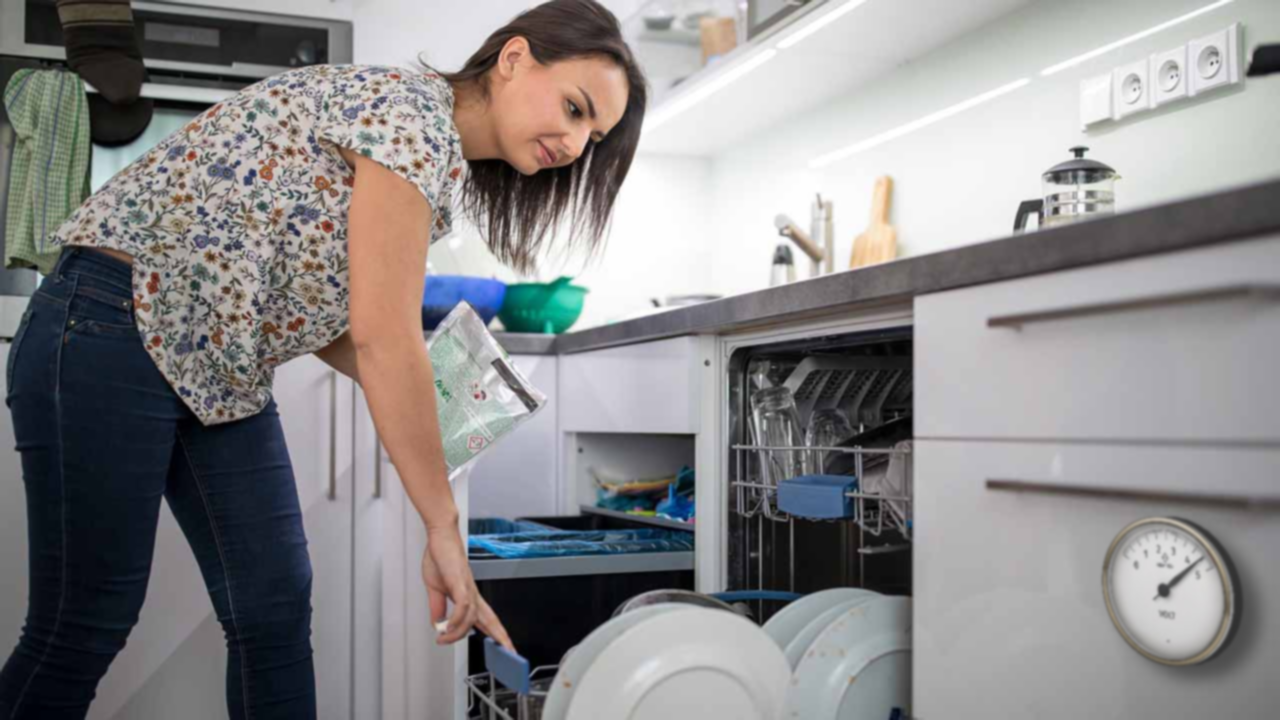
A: 4.5 V
